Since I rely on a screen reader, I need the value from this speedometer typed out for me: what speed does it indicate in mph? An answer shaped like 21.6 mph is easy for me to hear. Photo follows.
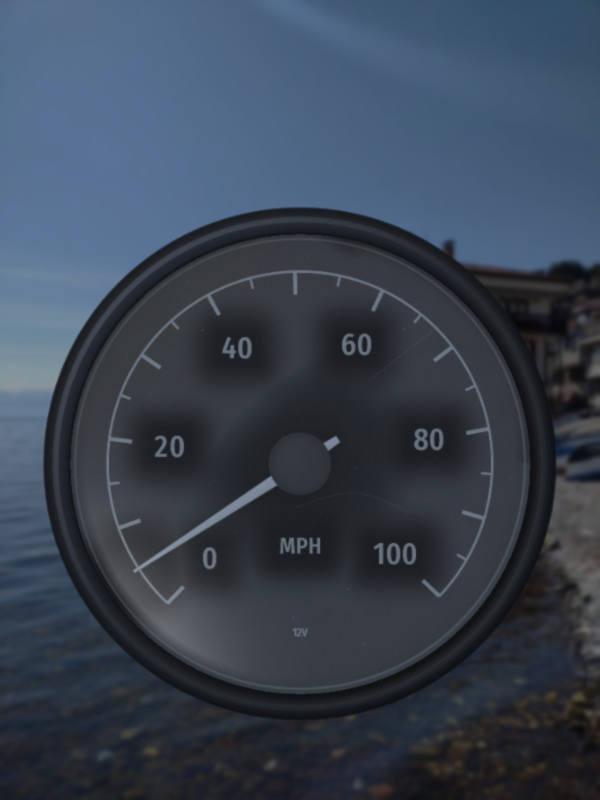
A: 5 mph
